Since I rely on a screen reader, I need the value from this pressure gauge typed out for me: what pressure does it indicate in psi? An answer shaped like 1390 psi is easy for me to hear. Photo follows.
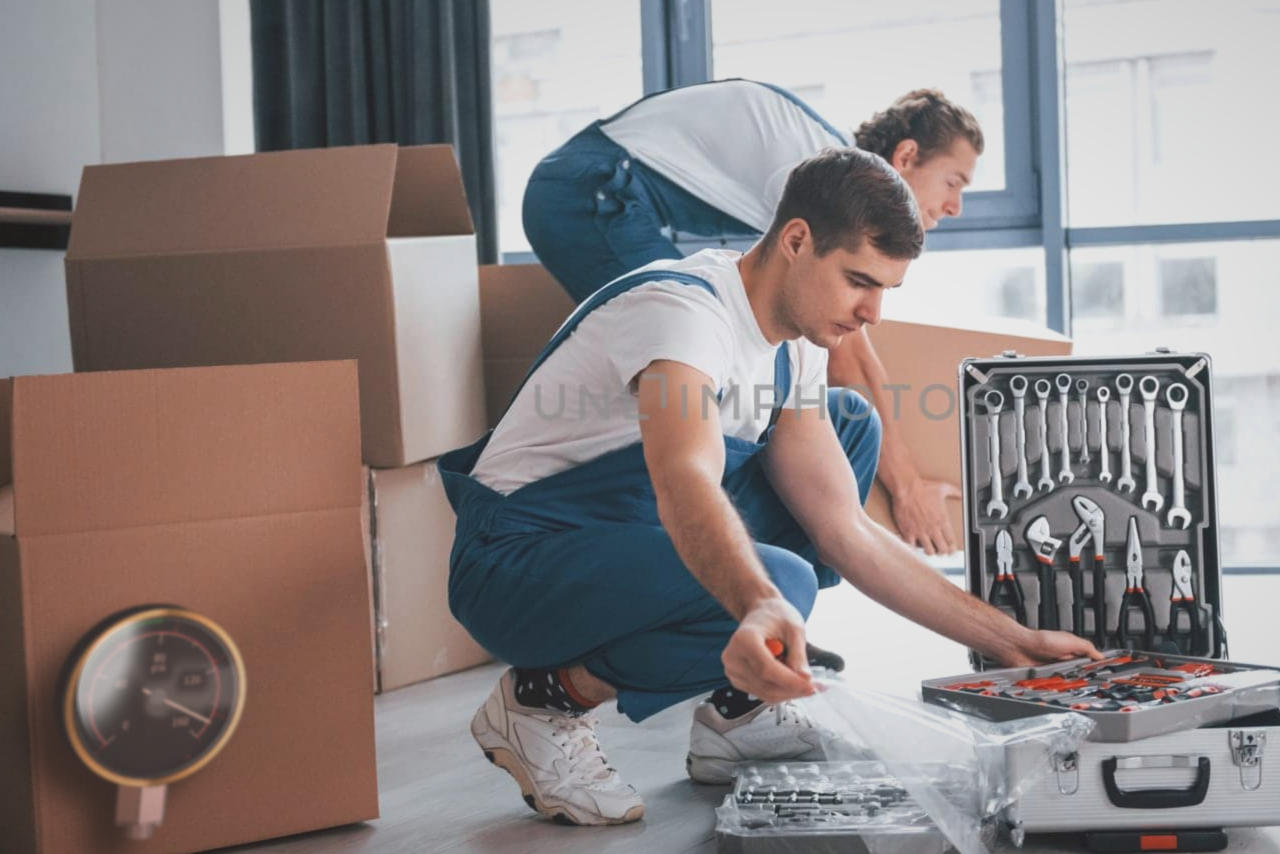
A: 150 psi
